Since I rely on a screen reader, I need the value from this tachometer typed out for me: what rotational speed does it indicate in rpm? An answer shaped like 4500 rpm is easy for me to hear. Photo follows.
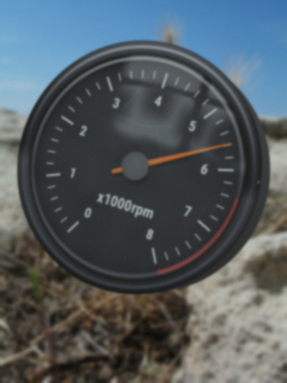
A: 5600 rpm
